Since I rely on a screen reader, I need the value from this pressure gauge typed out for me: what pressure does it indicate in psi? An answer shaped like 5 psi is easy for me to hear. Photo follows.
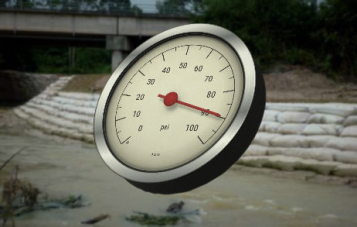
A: 90 psi
